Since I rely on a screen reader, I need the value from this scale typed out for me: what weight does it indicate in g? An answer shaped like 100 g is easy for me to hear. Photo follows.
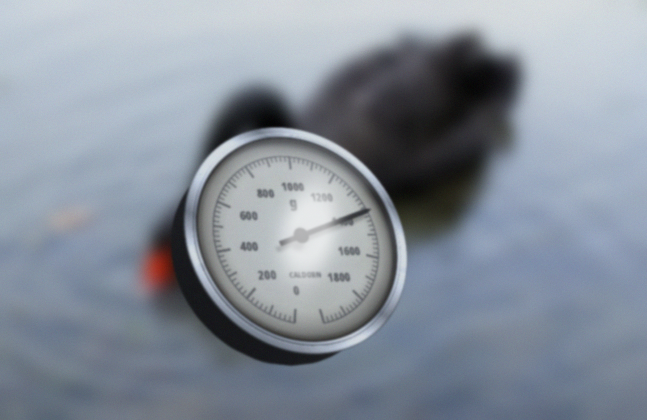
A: 1400 g
